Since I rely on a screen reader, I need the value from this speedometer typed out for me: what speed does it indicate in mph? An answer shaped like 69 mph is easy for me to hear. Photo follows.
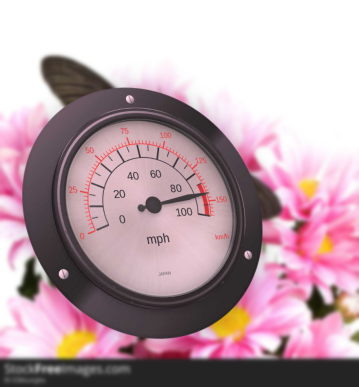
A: 90 mph
